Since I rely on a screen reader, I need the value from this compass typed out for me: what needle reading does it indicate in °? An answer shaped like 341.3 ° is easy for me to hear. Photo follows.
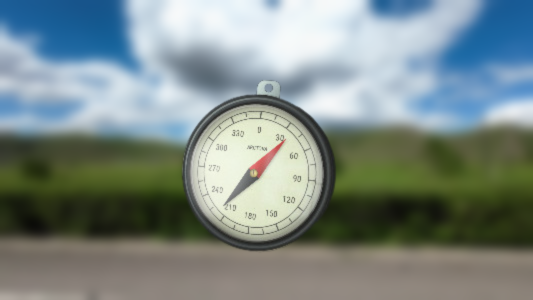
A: 37.5 °
